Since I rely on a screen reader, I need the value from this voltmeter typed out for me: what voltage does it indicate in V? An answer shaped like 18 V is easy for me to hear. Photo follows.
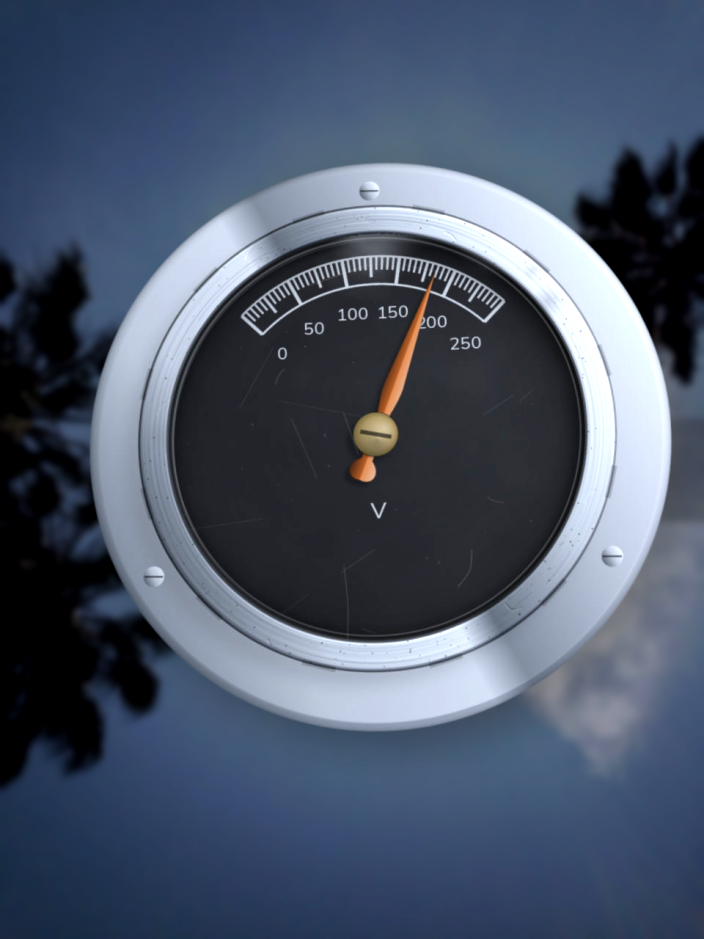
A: 185 V
